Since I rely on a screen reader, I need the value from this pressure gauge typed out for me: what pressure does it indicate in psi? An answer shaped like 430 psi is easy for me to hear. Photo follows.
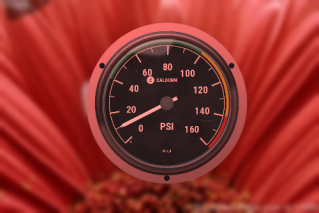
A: 10 psi
